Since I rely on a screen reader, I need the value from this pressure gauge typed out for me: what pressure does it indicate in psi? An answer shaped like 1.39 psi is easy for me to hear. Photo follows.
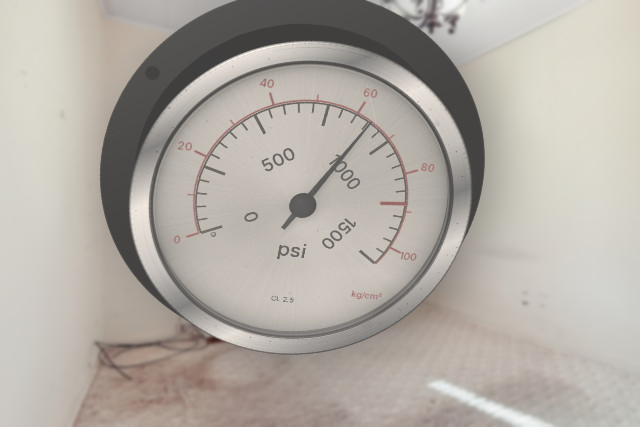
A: 900 psi
